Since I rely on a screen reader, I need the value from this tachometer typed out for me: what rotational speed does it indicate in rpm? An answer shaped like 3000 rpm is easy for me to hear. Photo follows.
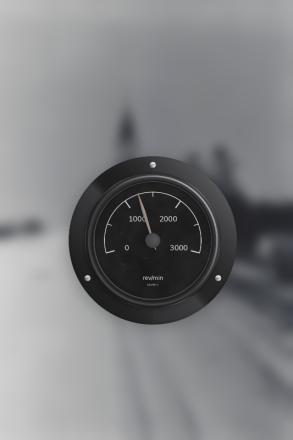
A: 1250 rpm
